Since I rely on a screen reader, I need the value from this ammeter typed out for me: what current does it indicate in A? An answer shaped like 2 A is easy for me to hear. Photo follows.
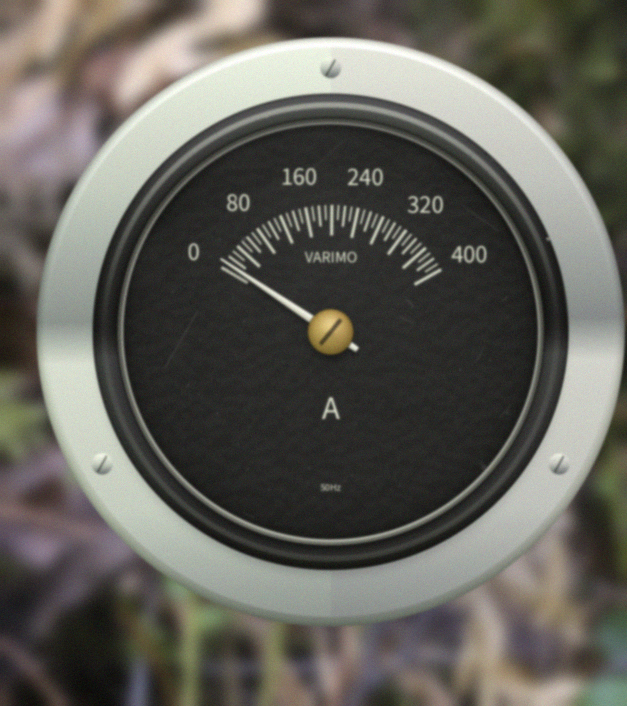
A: 10 A
